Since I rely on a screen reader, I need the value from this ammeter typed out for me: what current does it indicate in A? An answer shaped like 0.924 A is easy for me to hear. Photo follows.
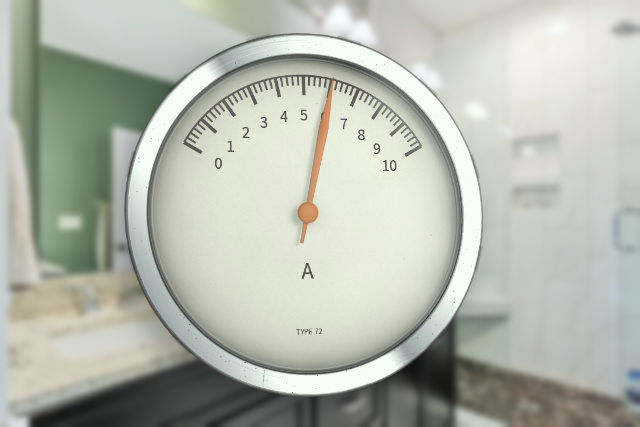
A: 6 A
